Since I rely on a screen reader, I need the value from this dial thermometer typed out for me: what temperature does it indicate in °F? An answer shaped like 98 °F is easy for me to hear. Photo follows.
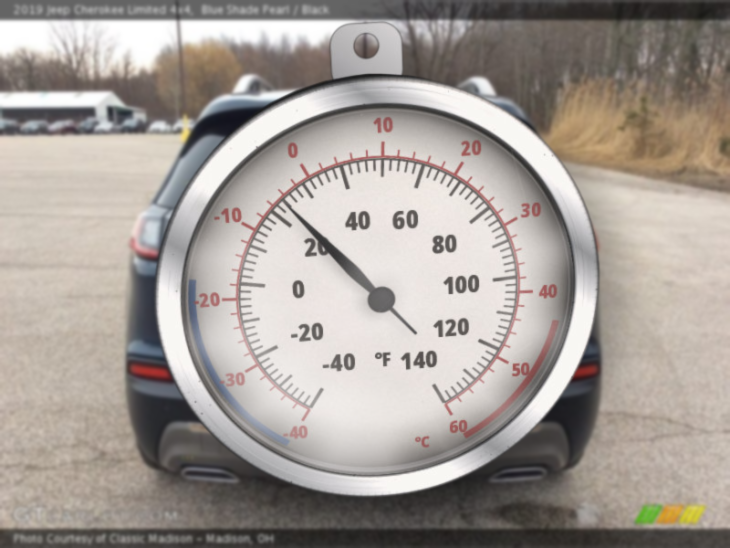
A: 24 °F
